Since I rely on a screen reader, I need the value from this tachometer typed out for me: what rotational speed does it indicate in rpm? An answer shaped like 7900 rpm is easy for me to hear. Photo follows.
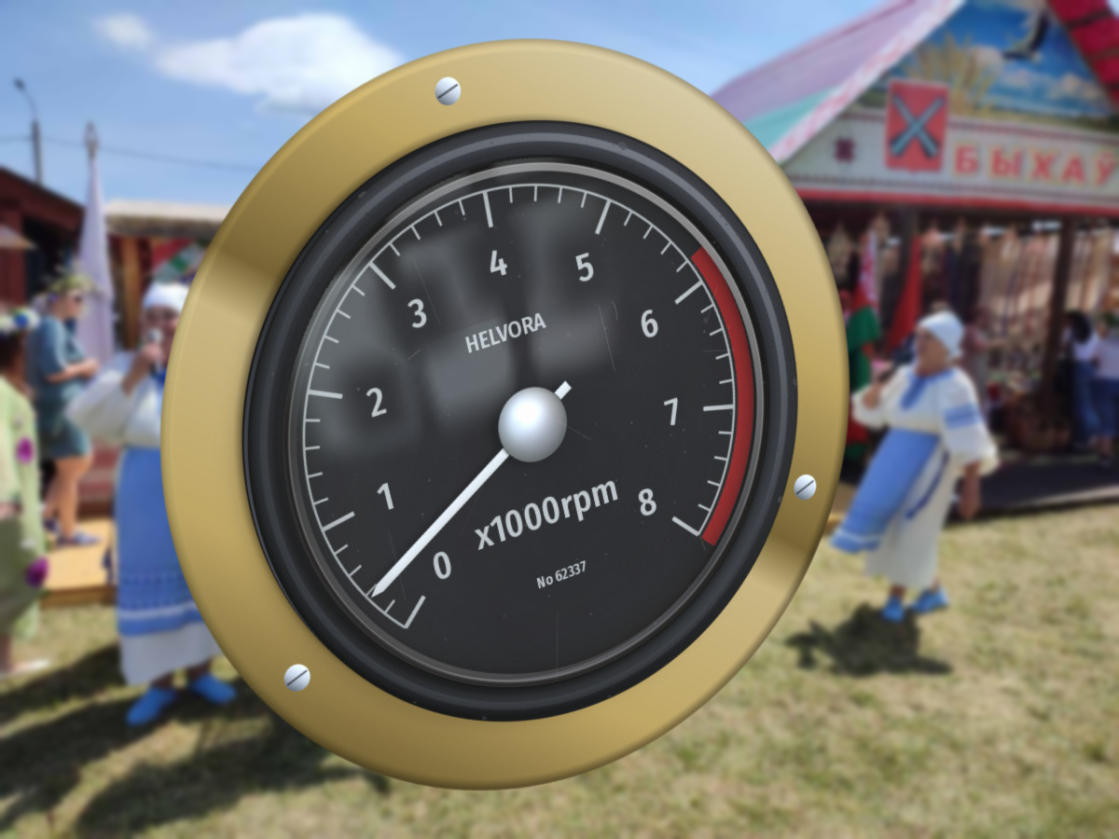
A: 400 rpm
